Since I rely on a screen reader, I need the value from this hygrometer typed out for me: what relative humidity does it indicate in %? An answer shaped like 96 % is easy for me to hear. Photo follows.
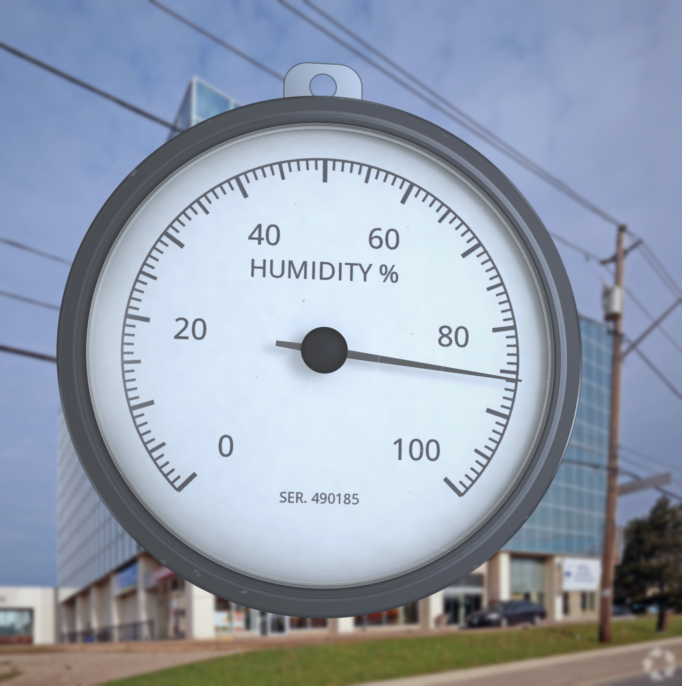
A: 86 %
